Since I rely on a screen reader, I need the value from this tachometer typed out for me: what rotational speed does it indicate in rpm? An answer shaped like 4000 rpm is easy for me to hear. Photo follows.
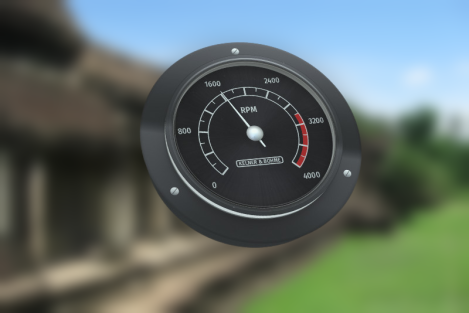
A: 1600 rpm
